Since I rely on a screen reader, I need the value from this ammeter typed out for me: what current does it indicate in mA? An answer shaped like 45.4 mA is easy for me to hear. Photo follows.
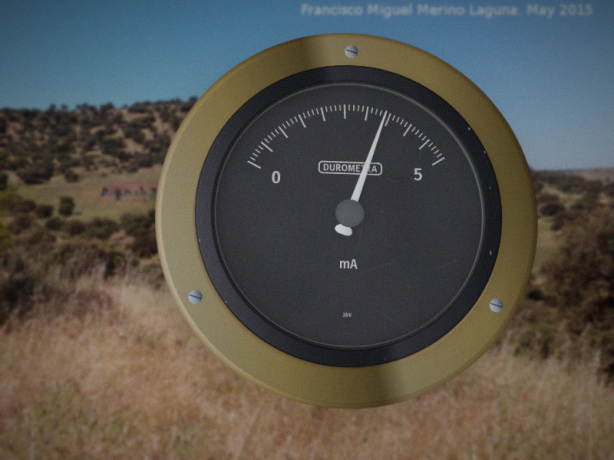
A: 3.4 mA
